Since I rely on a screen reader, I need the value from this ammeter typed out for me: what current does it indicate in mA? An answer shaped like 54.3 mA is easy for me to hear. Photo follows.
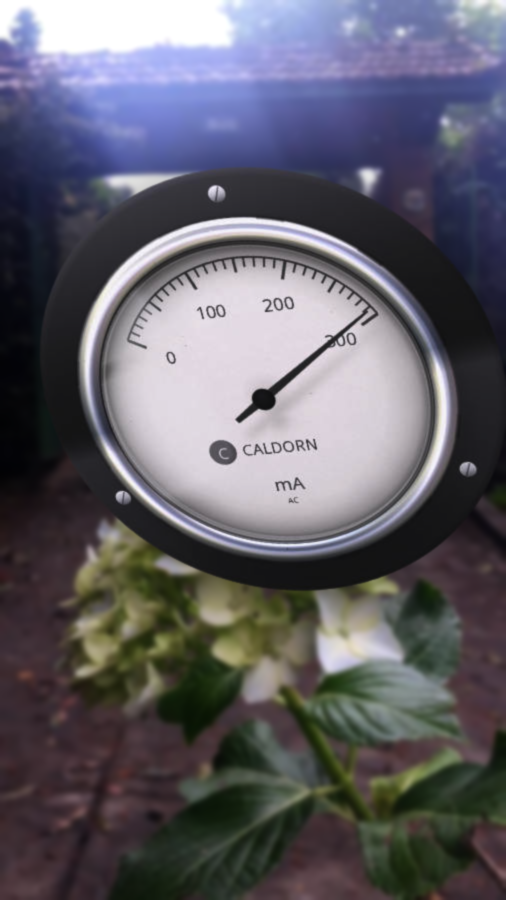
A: 290 mA
